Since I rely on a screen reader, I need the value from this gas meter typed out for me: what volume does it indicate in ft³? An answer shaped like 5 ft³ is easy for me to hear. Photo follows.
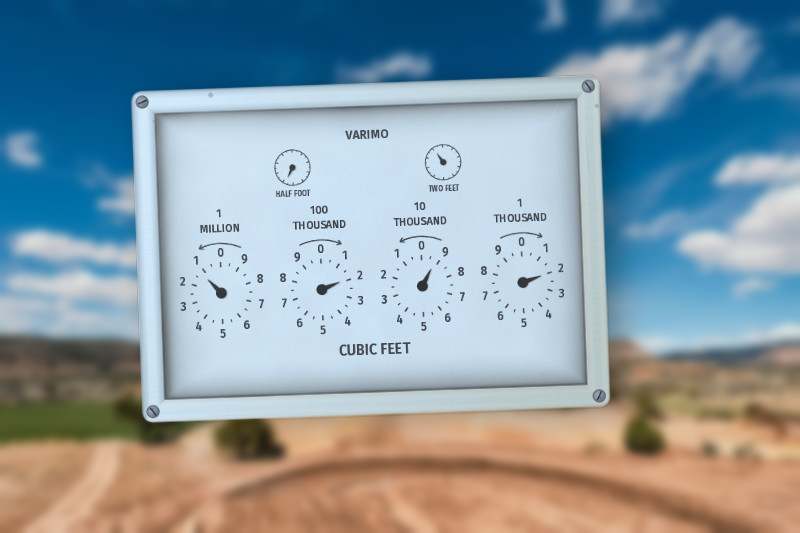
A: 119200 ft³
